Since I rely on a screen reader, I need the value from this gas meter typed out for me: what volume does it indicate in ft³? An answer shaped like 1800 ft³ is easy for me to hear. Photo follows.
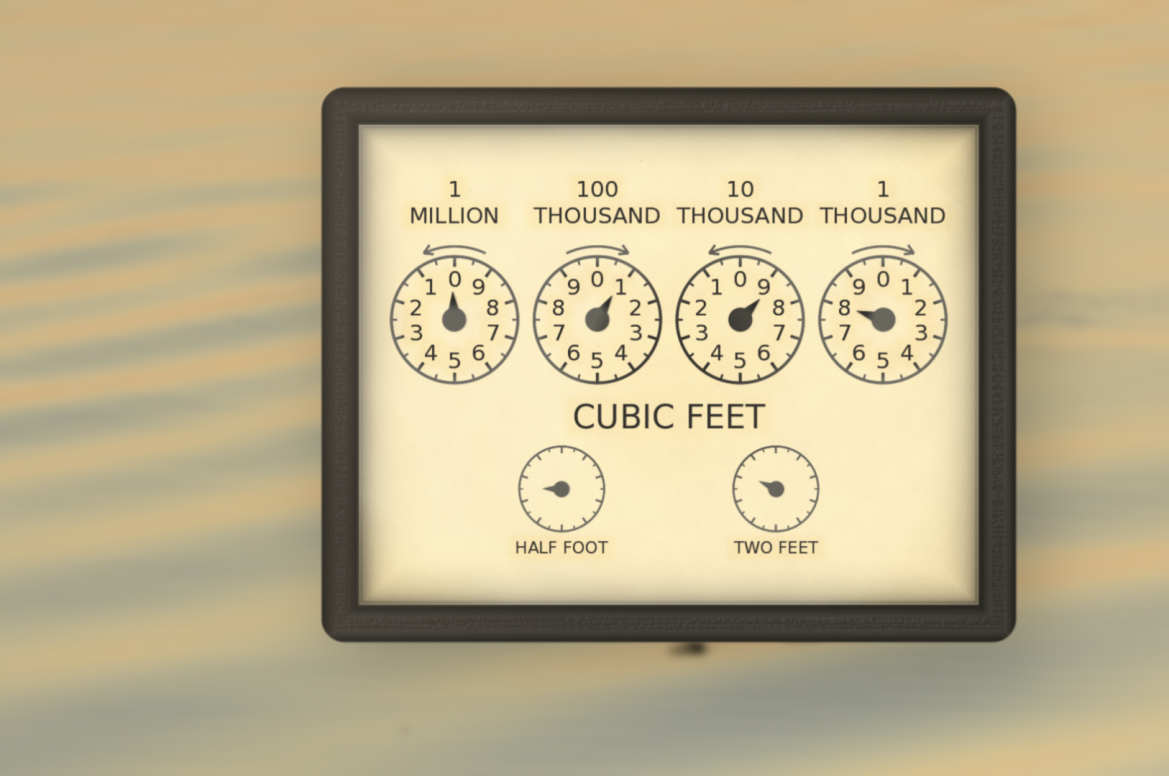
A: 8800 ft³
